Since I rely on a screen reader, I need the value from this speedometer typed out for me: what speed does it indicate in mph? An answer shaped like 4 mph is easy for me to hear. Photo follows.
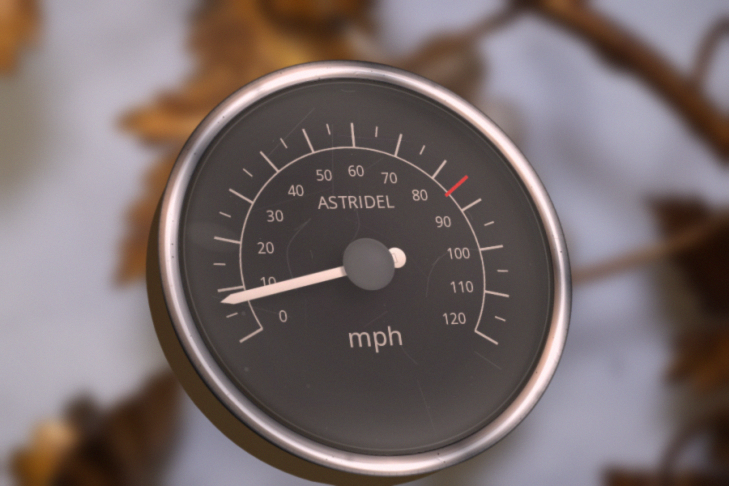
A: 7.5 mph
